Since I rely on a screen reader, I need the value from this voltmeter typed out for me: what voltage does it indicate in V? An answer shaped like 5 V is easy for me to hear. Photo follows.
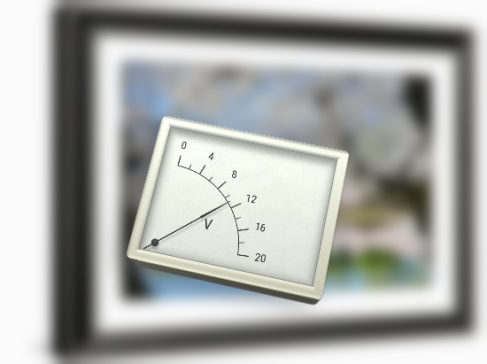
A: 11 V
